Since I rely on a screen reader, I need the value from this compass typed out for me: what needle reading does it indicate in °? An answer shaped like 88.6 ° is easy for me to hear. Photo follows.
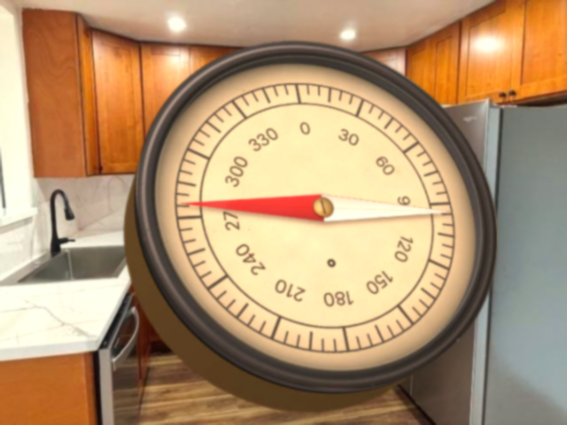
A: 275 °
